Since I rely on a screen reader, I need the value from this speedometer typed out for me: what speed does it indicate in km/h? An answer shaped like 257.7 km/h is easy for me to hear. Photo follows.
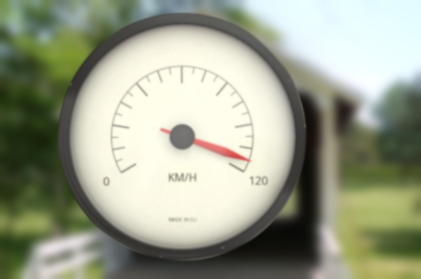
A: 115 km/h
